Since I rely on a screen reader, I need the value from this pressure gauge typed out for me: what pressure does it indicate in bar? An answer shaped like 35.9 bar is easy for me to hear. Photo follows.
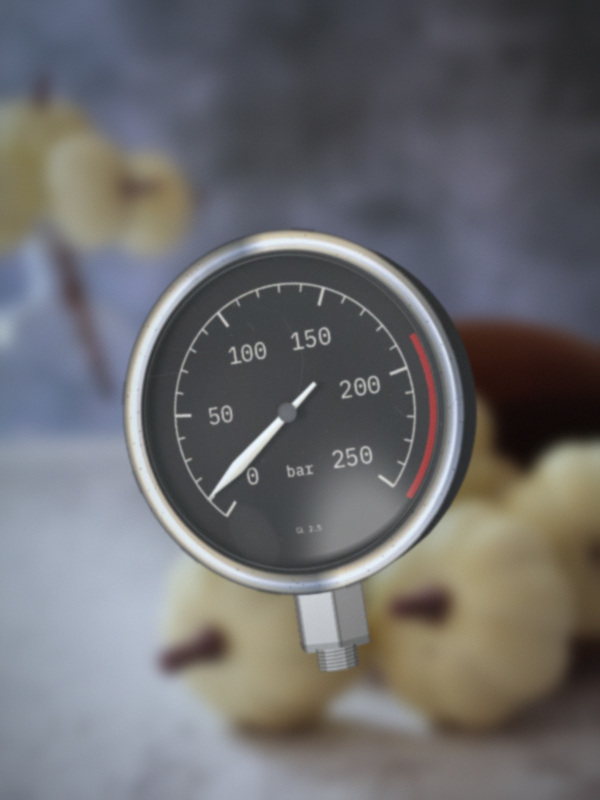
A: 10 bar
